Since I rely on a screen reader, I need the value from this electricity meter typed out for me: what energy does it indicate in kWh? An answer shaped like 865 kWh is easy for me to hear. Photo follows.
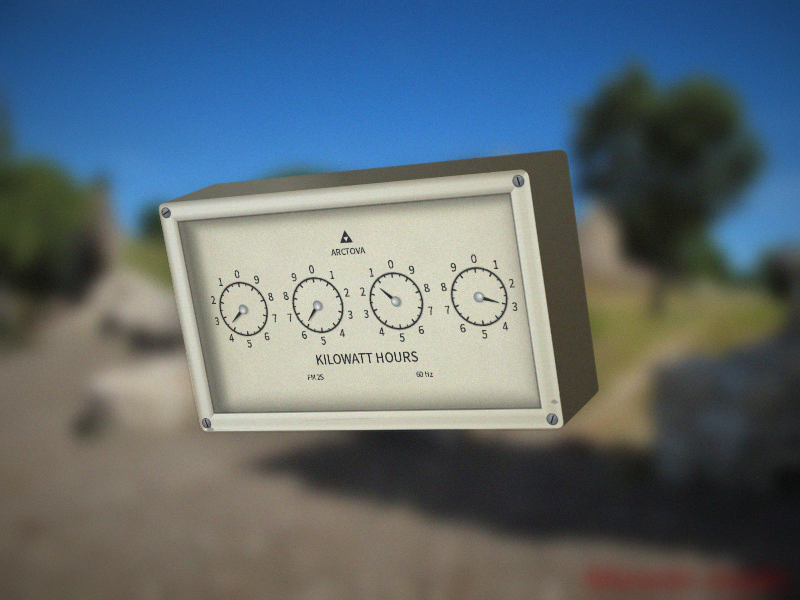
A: 3613 kWh
